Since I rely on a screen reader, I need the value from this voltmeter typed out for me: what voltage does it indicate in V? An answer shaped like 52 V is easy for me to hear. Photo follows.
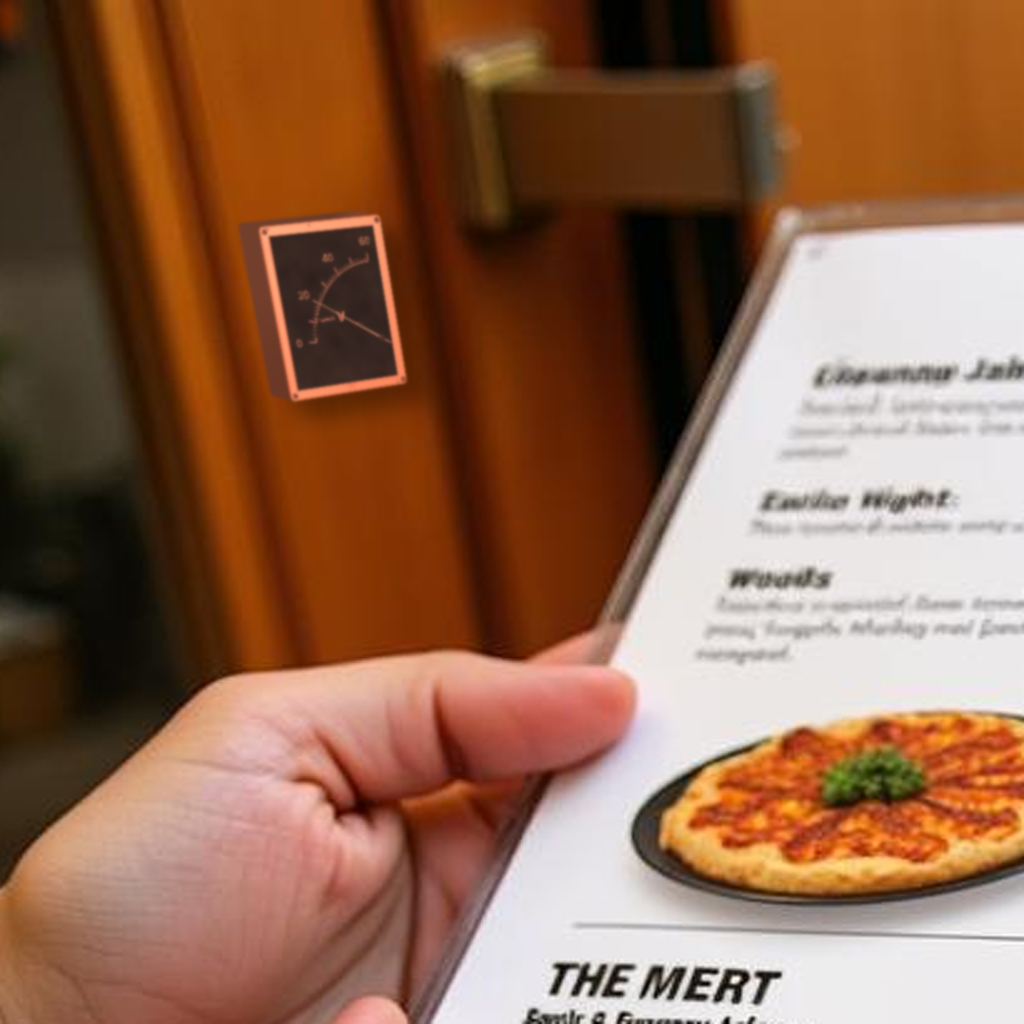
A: 20 V
